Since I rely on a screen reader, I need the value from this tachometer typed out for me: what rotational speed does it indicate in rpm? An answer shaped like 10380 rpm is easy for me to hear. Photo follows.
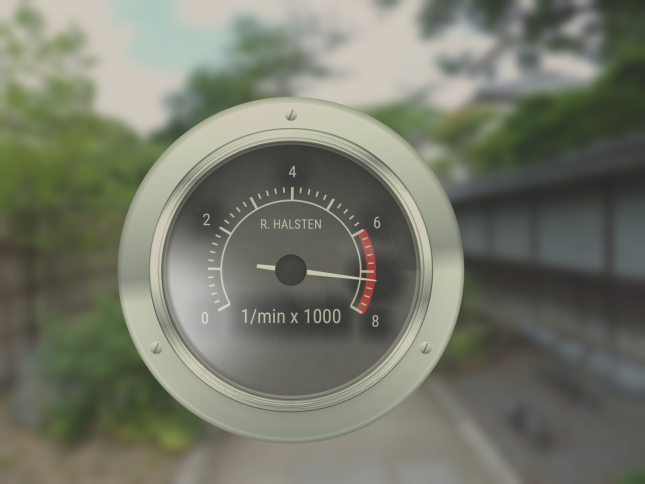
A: 7200 rpm
